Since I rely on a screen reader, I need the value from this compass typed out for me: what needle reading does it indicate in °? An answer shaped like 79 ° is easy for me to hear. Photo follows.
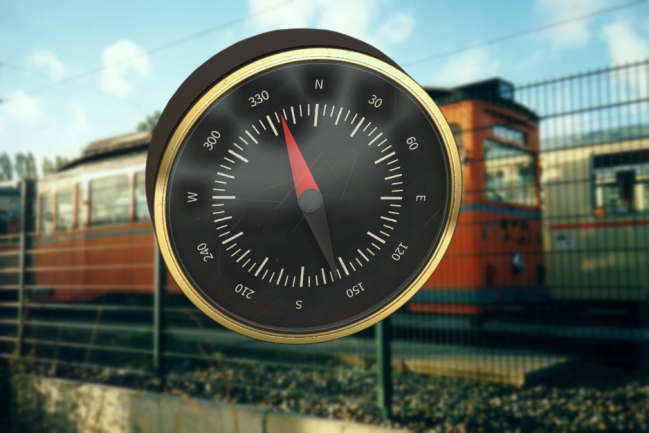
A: 337.5 °
